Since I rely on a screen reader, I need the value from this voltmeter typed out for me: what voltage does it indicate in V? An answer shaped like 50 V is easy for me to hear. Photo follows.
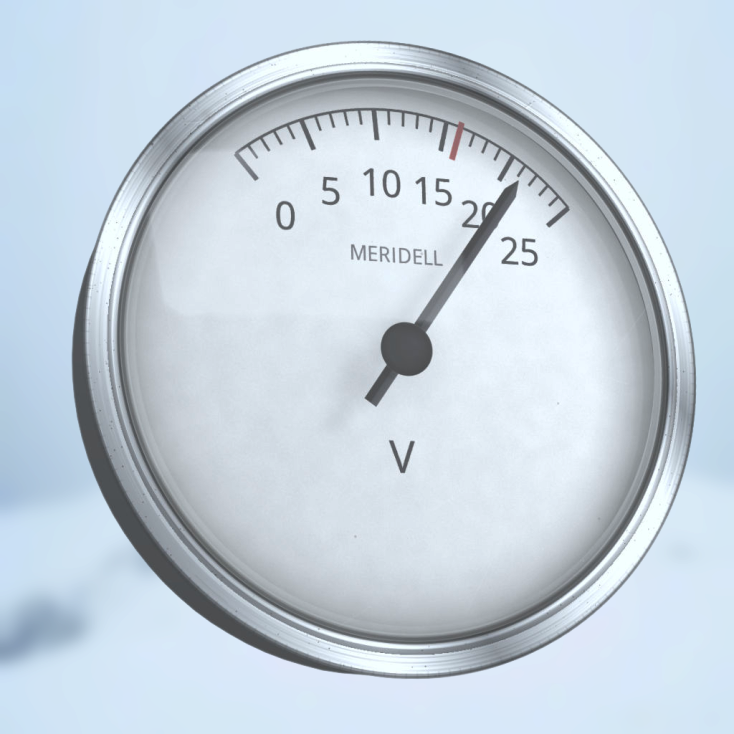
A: 21 V
